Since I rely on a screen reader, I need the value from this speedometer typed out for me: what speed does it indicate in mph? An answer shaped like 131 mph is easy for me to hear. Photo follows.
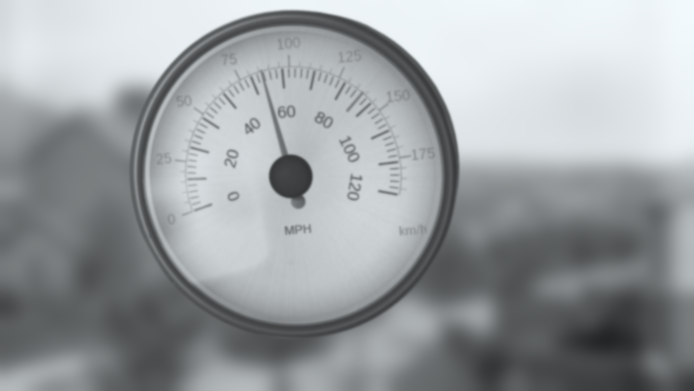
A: 54 mph
